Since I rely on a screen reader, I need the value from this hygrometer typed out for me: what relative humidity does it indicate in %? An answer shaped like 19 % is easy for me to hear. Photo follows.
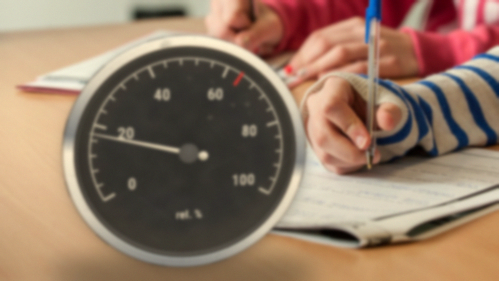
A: 18 %
